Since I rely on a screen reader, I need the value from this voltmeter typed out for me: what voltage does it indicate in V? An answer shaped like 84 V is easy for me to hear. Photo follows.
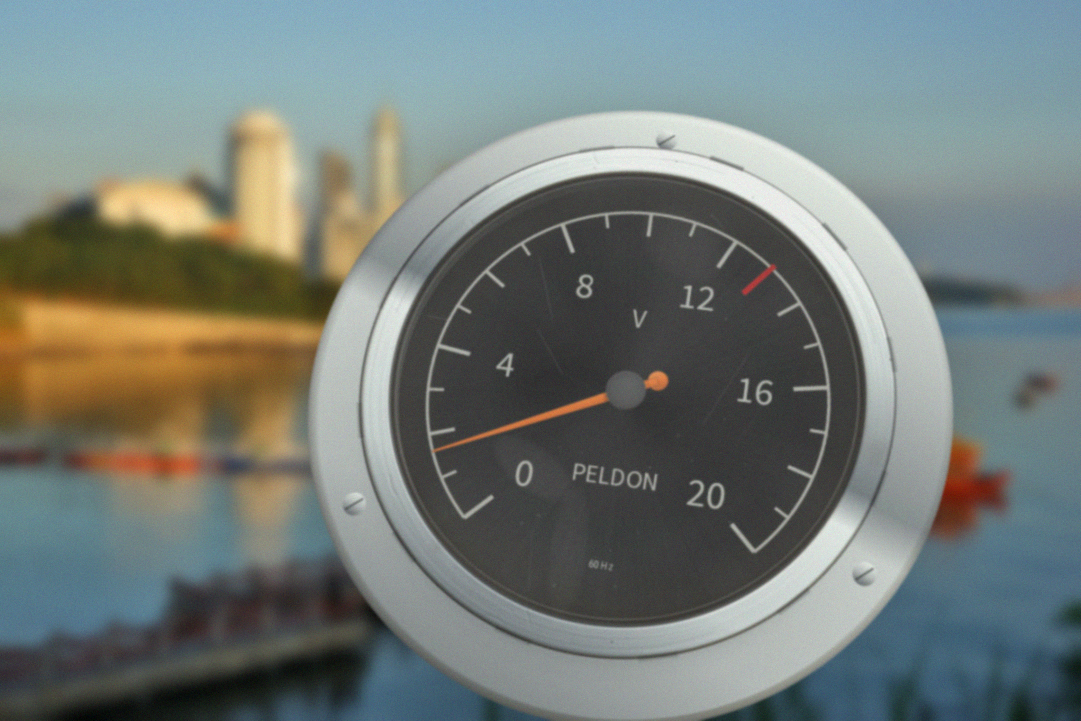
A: 1.5 V
